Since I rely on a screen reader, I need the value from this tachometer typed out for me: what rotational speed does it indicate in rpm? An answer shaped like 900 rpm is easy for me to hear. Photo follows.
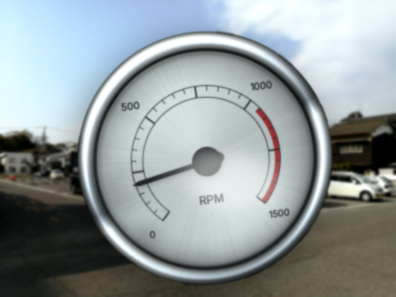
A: 200 rpm
